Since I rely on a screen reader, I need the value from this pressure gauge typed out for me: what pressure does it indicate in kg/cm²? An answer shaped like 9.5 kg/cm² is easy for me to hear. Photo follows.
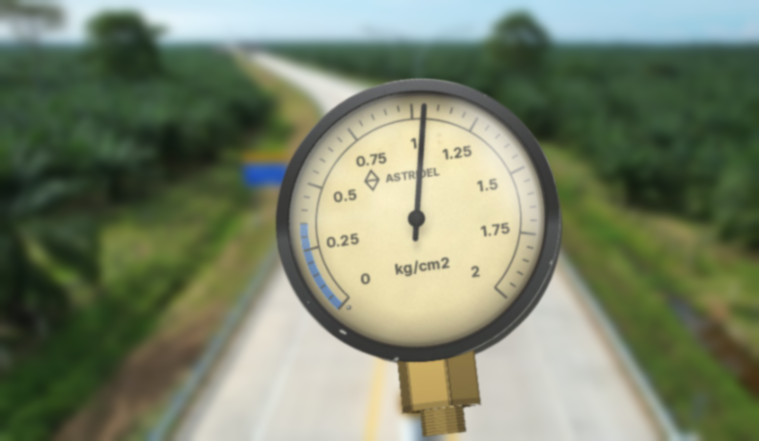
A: 1.05 kg/cm²
